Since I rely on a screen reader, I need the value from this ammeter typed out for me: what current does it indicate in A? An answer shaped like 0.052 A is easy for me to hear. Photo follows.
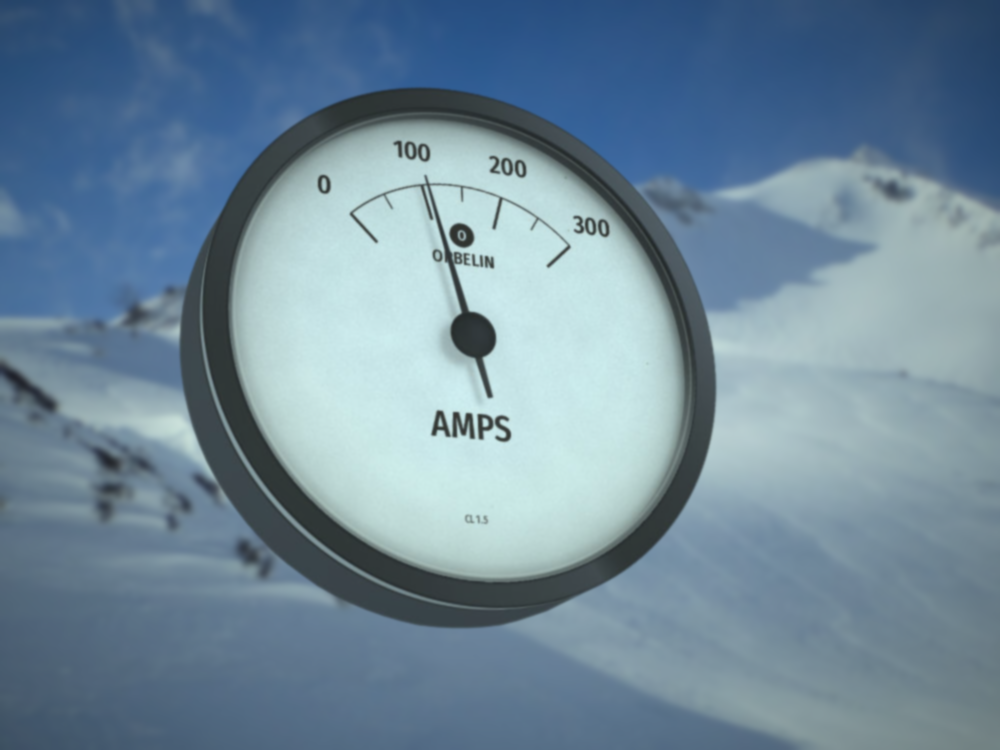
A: 100 A
